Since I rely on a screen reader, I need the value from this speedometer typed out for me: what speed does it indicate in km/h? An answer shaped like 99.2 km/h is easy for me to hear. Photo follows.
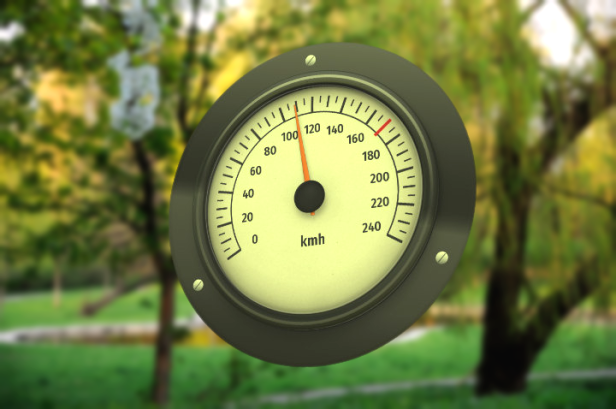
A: 110 km/h
